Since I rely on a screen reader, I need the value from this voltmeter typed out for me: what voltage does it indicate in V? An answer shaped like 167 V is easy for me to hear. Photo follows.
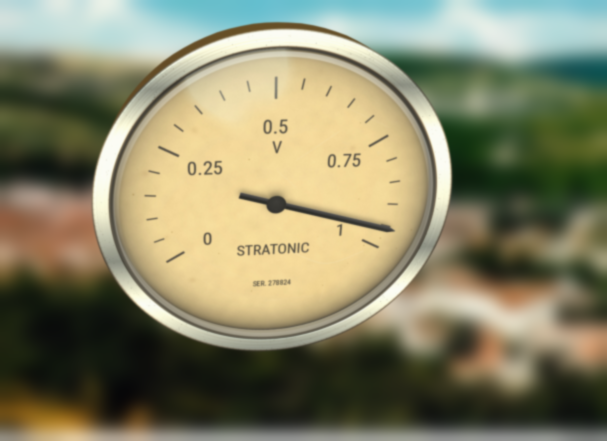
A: 0.95 V
